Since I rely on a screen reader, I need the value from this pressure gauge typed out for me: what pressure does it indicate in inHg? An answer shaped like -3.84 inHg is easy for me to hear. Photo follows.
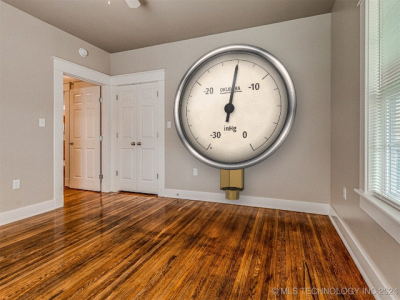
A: -14 inHg
